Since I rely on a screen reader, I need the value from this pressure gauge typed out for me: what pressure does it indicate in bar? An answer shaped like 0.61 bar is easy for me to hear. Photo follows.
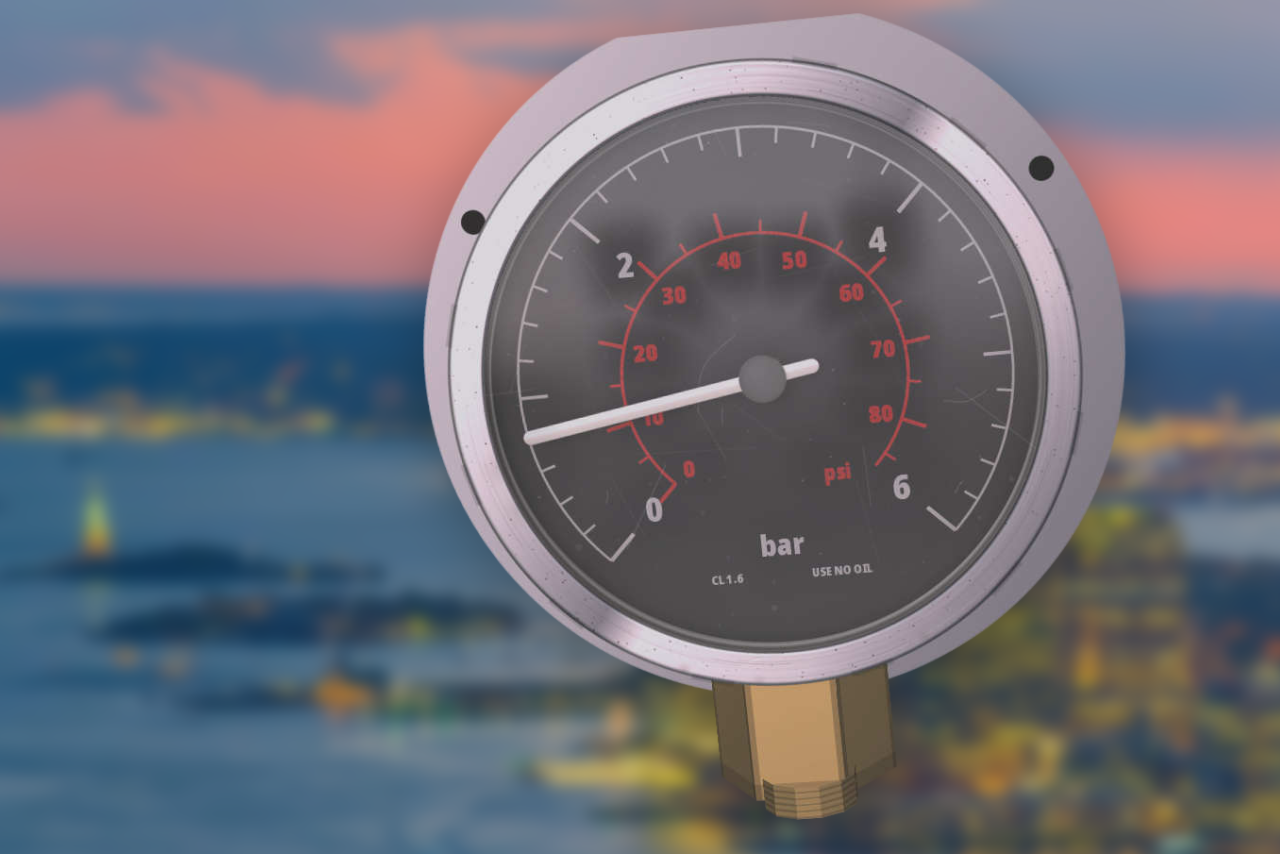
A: 0.8 bar
